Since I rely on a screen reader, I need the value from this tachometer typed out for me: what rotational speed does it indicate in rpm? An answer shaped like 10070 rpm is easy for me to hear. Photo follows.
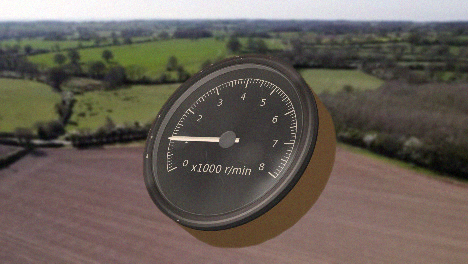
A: 1000 rpm
